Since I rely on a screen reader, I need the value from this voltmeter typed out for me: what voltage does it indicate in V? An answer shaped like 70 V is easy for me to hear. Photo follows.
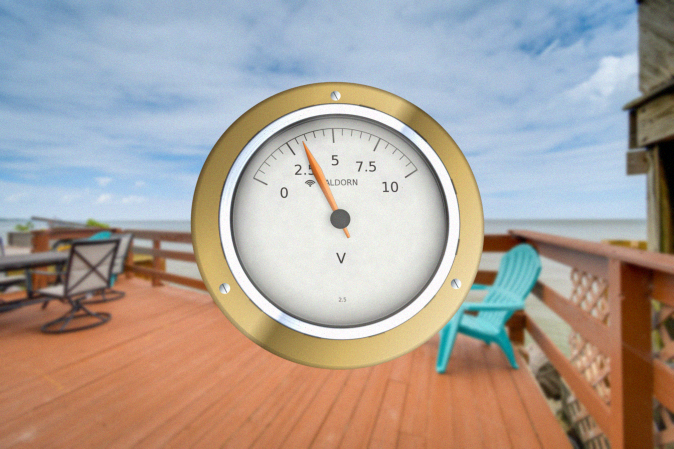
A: 3.25 V
